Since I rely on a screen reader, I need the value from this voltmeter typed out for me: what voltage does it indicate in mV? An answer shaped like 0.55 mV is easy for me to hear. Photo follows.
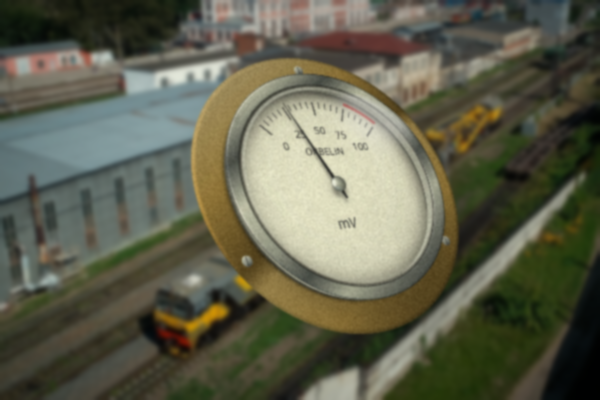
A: 25 mV
